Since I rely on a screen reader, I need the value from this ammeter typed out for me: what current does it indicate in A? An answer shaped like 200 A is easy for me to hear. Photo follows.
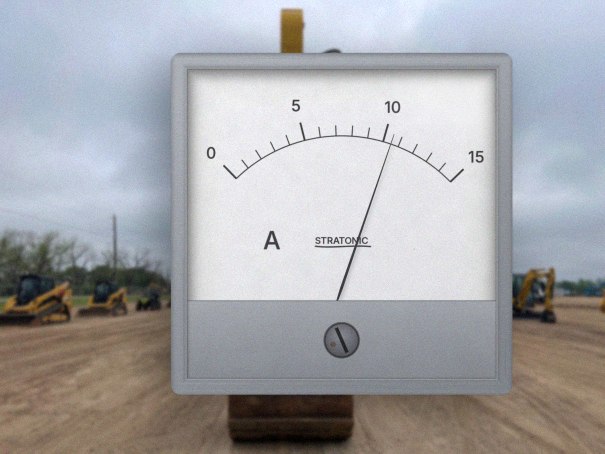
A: 10.5 A
